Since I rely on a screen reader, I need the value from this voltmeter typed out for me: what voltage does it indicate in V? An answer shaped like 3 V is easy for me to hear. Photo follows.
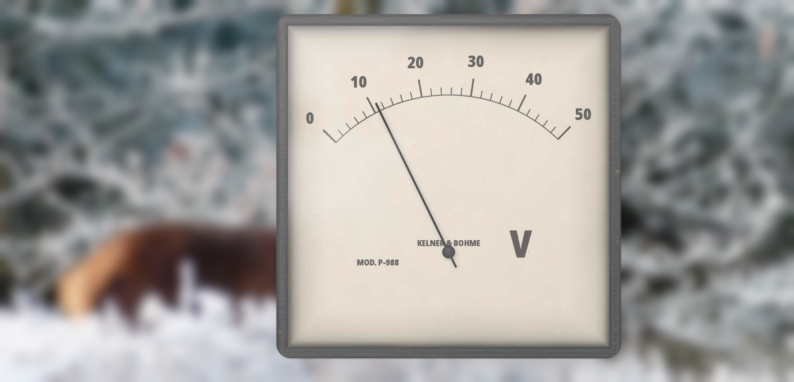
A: 11 V
